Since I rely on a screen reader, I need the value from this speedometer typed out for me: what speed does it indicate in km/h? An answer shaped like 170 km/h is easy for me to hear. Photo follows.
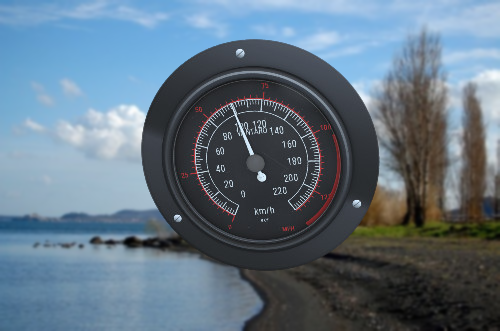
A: 100 km/h
